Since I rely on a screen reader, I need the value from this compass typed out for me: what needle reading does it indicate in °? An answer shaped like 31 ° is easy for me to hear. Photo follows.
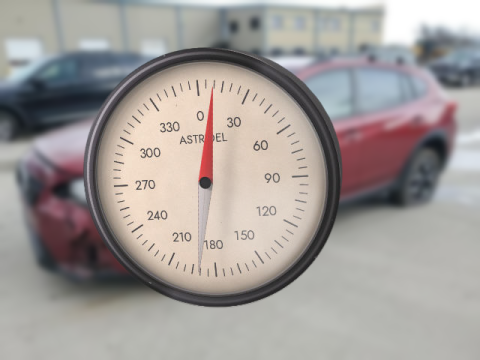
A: 10 °
